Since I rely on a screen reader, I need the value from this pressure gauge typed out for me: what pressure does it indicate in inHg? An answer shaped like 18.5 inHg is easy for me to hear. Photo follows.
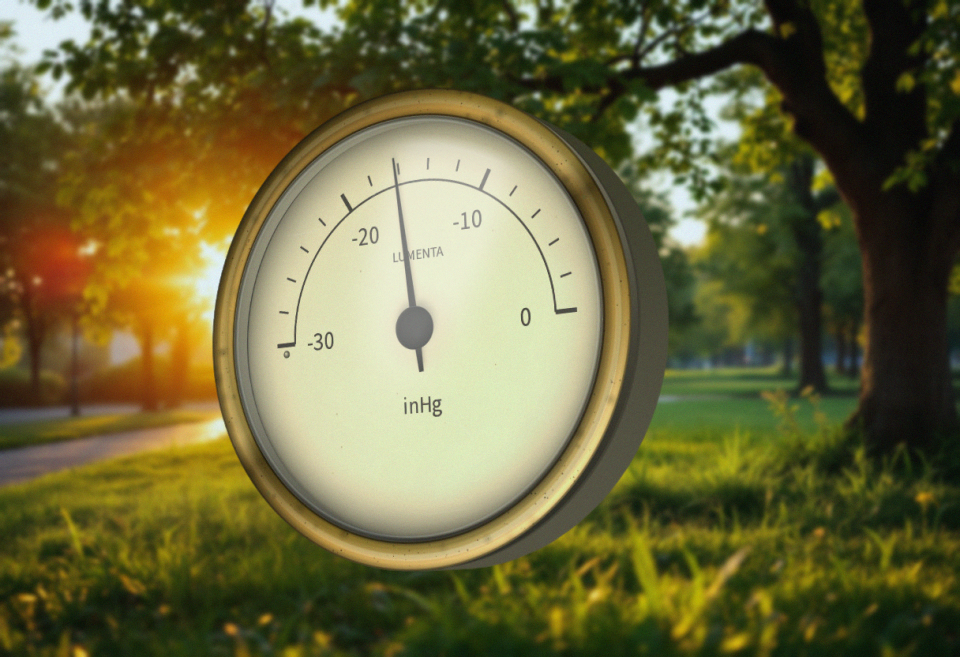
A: -16 inHg
